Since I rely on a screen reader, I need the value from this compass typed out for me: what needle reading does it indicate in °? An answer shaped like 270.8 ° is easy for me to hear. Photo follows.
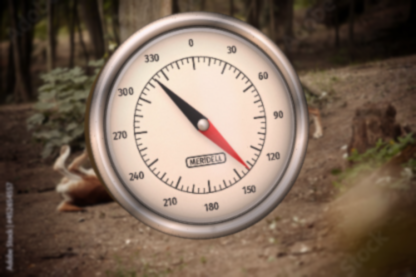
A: 140 °
